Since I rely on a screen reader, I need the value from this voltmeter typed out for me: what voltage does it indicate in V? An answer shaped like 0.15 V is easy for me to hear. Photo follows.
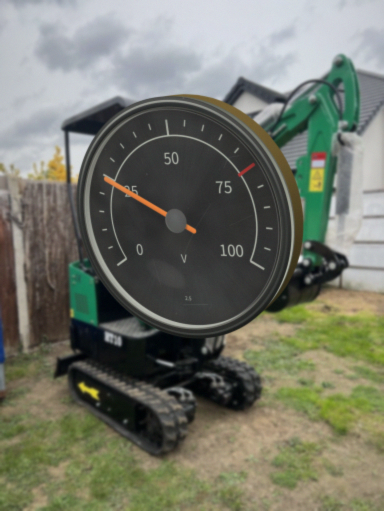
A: 25 V
